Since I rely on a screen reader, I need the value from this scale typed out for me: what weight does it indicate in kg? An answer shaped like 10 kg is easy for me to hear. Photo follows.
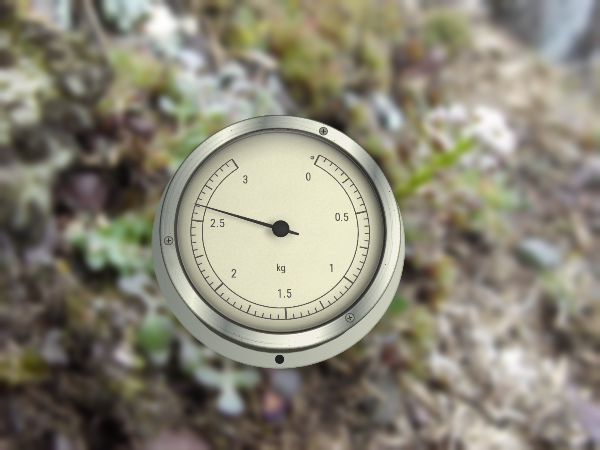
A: 2.6 kg
